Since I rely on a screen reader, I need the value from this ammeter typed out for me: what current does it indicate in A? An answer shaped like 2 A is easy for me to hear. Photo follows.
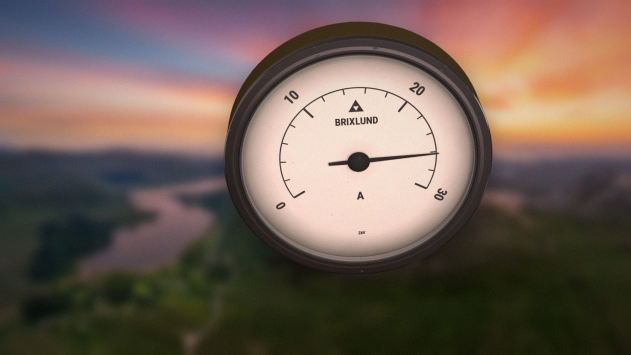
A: 26 A
